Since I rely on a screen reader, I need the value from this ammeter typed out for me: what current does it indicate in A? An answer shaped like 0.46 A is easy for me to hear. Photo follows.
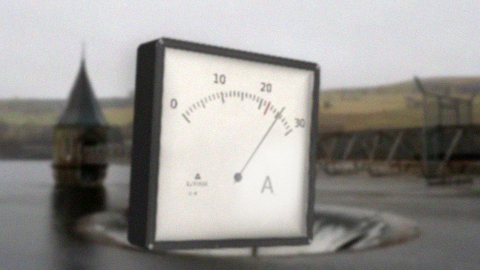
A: 25 A
